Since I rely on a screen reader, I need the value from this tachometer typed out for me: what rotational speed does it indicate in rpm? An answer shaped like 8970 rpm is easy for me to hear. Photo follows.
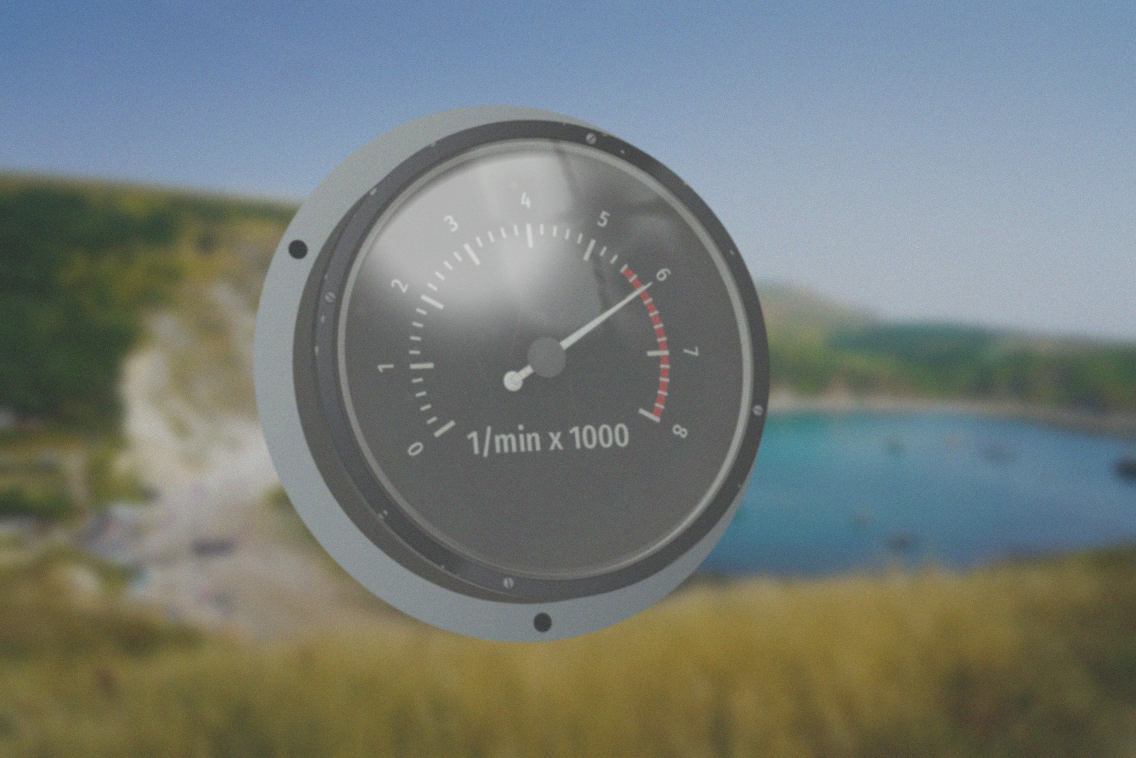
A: 6000 rpm
